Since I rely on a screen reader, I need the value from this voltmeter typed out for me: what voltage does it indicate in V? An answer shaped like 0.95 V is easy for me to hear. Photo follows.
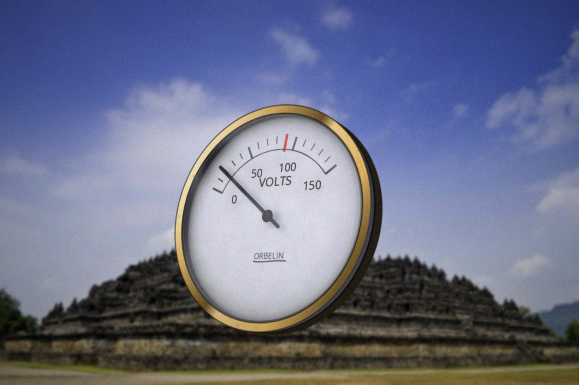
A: 20 V
